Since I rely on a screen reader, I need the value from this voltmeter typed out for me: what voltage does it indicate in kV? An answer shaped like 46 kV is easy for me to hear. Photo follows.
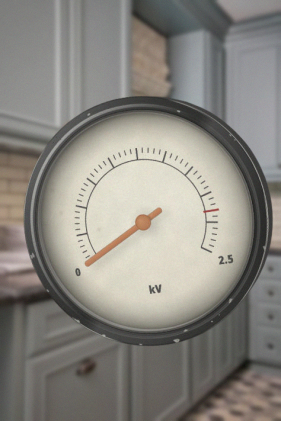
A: 0 kV
